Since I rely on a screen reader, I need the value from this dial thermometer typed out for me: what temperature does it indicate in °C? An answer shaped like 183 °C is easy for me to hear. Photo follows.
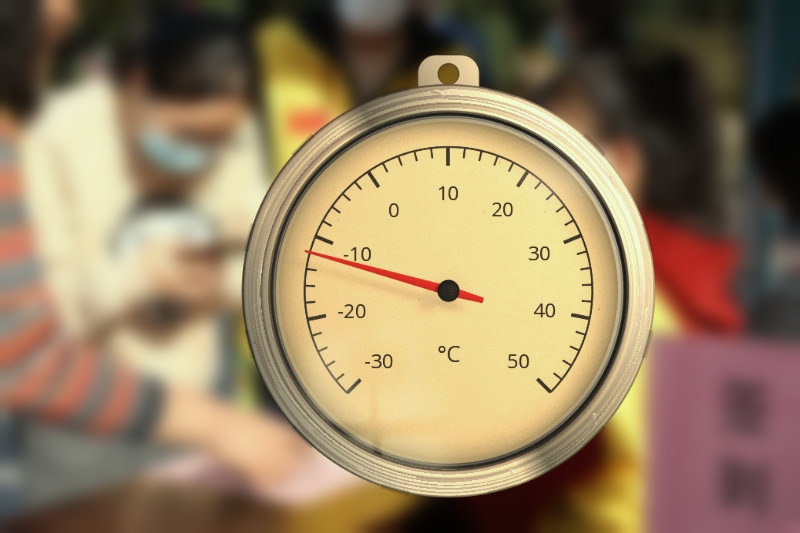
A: -12 °C
